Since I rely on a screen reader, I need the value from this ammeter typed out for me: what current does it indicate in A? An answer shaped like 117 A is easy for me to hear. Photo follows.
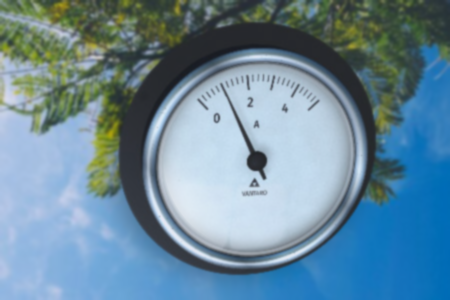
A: 1 A
